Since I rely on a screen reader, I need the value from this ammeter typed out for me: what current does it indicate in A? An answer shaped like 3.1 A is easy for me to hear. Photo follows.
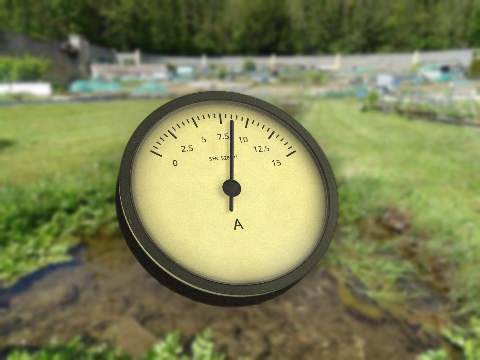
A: 8.5 A
